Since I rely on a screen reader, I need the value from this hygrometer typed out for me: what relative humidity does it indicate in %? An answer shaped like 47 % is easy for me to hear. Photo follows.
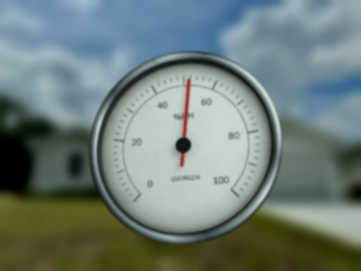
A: 52 %
